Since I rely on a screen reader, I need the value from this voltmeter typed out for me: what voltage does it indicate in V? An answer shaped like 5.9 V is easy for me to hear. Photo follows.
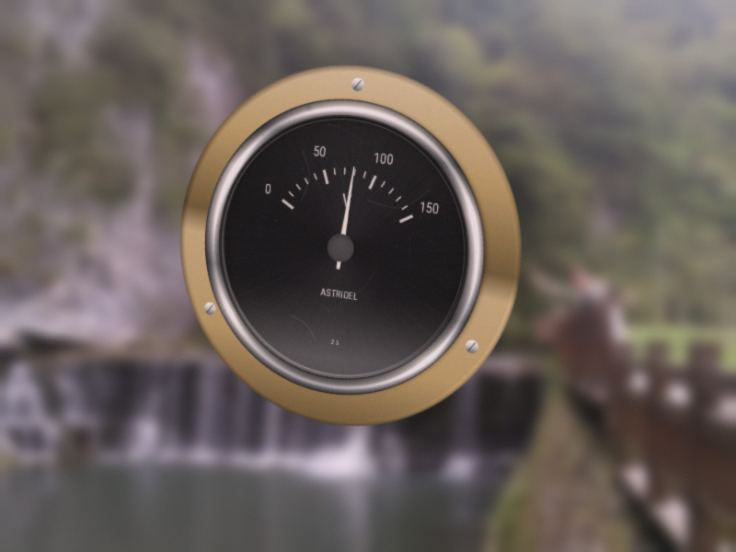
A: 80 V
